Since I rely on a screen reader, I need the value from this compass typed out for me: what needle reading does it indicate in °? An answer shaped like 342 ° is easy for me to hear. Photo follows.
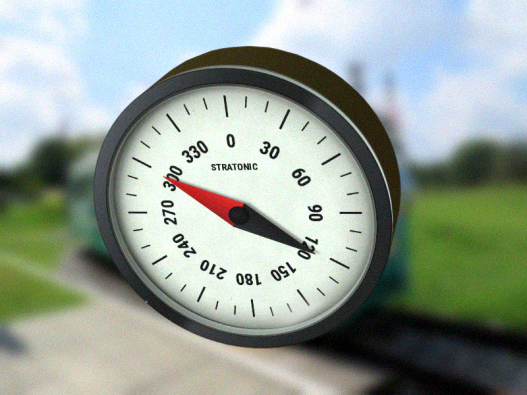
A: 300 °
